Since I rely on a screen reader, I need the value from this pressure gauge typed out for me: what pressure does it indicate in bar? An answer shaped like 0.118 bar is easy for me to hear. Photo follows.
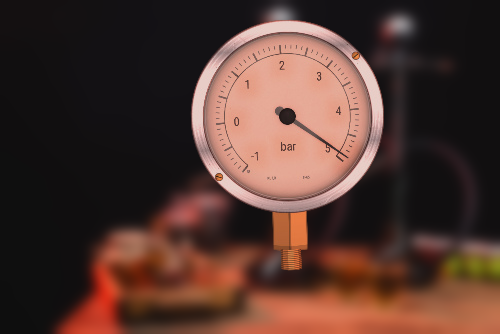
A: 4.9 bar
